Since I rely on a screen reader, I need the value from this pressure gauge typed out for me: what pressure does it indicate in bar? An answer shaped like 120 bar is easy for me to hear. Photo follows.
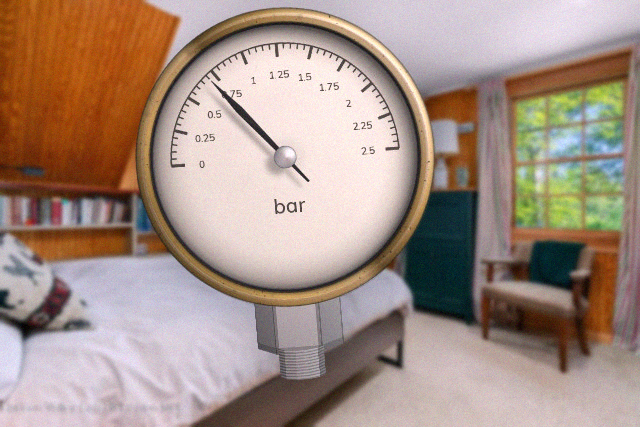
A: 0.7 bar
